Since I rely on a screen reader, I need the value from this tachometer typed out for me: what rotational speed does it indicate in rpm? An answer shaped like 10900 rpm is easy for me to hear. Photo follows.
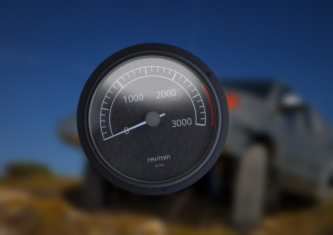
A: 0 rpm
